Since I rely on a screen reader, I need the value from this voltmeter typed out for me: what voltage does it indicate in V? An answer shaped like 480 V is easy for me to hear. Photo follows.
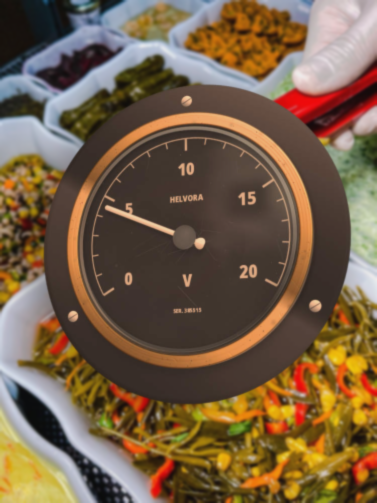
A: 4.5 V
